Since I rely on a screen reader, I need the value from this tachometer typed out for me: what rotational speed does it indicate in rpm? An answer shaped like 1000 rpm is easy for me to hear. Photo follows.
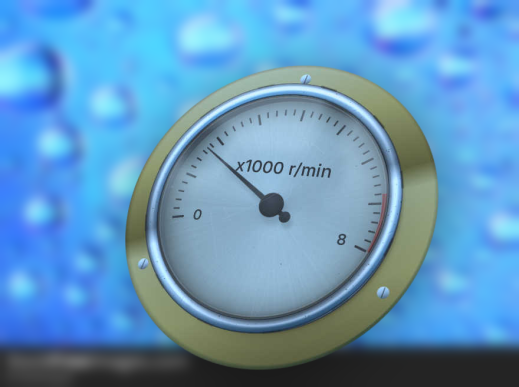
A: 1700 rpm
